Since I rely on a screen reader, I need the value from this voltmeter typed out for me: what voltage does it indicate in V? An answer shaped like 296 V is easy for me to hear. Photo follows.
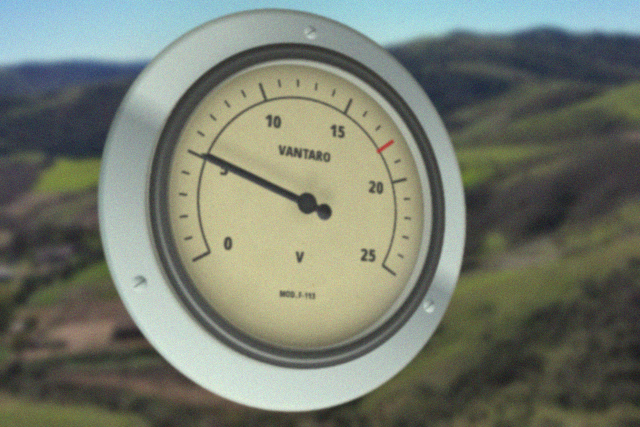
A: 5 V
